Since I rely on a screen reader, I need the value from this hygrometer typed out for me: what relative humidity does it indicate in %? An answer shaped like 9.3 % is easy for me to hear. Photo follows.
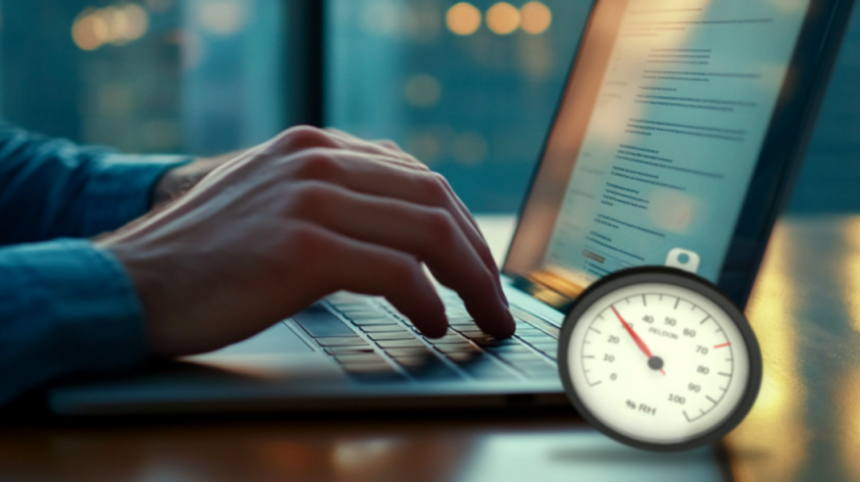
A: 30 %
